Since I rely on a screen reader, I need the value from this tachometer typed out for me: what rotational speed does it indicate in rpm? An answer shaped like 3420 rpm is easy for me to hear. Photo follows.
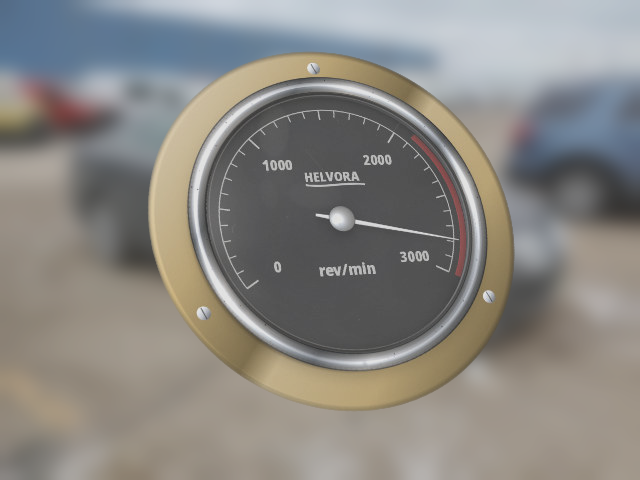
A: 2800 rpm
